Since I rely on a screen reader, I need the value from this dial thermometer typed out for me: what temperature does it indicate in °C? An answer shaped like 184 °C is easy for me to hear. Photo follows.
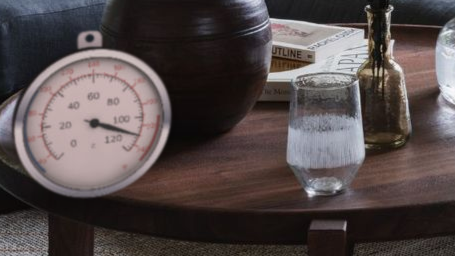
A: 110 °C
